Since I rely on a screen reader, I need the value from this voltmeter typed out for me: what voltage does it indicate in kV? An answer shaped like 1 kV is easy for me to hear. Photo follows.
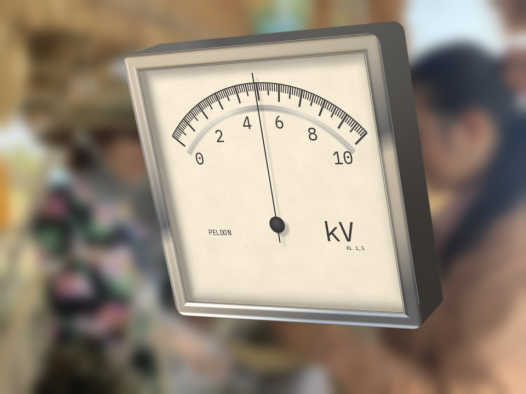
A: 5 kV
